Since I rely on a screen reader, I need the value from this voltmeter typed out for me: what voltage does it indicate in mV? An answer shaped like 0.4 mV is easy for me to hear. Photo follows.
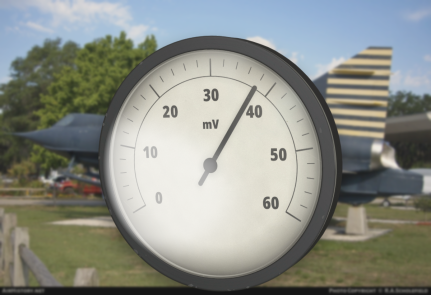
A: 38 mV
